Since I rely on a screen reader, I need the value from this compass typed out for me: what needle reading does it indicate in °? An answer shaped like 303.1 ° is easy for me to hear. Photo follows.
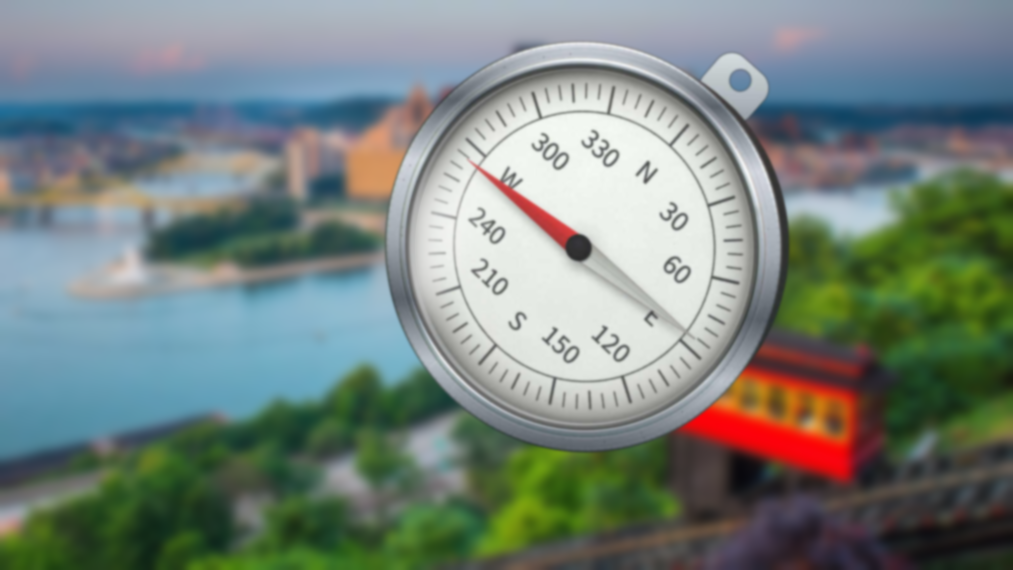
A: 265 °
